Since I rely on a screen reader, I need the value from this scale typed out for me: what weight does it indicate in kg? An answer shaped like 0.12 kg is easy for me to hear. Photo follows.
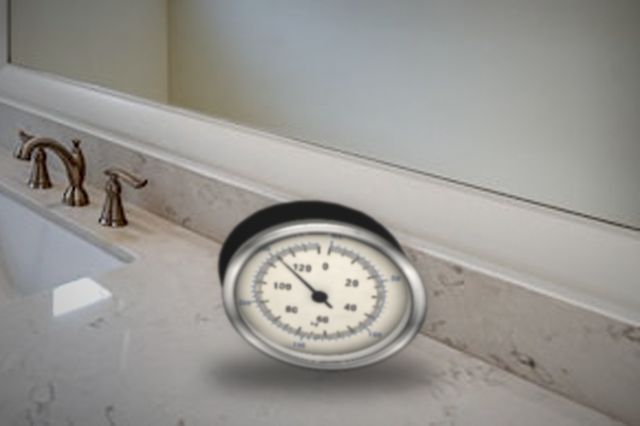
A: 115 kg
